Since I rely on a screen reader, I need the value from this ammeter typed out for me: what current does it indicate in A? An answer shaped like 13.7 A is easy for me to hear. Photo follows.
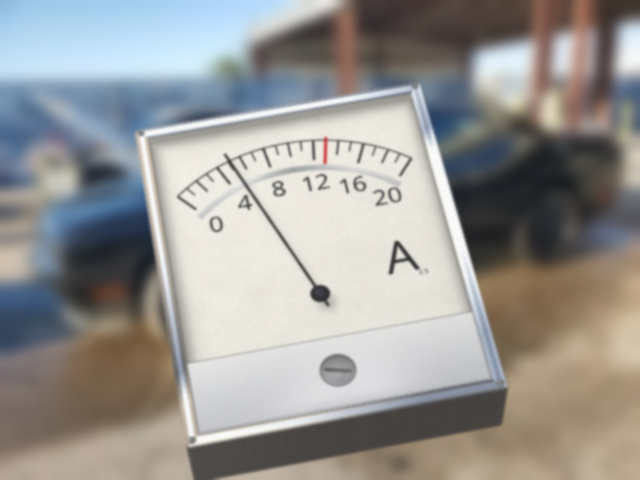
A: 5 A
